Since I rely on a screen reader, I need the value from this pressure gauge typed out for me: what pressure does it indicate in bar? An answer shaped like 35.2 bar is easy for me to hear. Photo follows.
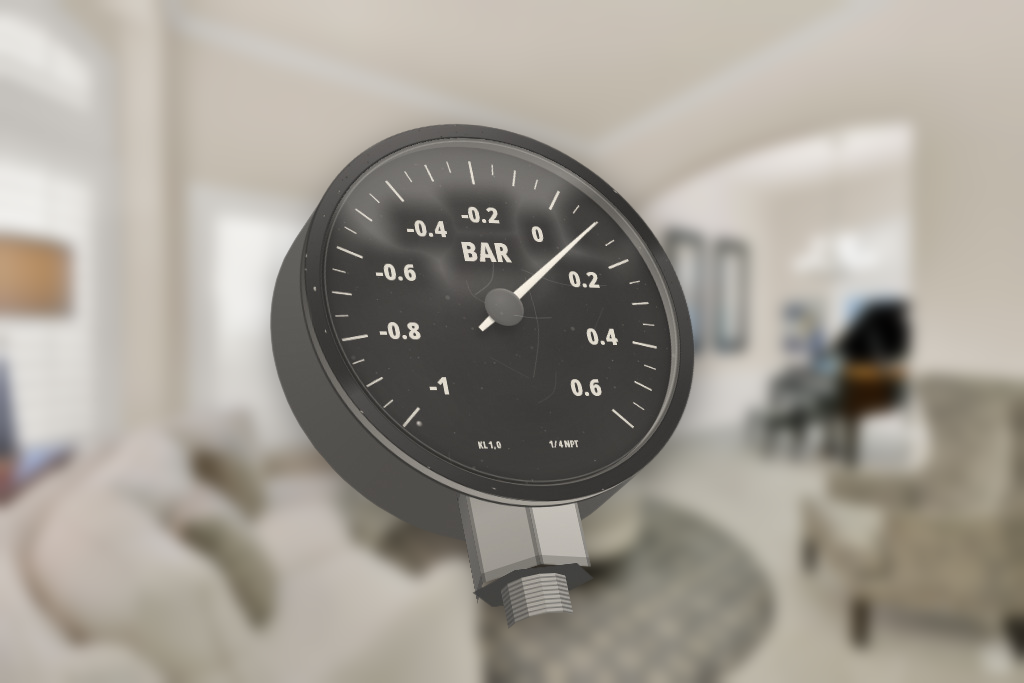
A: 0.1 bar
